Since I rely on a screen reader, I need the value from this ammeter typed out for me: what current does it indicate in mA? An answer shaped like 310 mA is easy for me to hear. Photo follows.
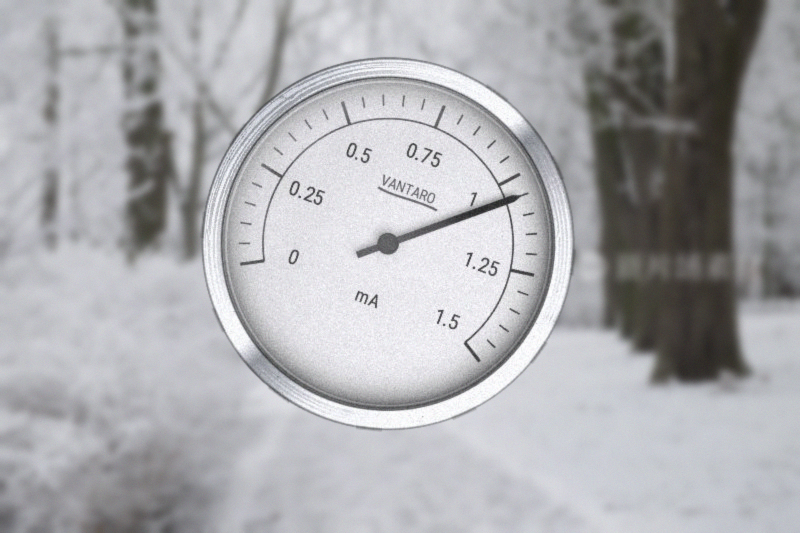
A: 1.05 mA
